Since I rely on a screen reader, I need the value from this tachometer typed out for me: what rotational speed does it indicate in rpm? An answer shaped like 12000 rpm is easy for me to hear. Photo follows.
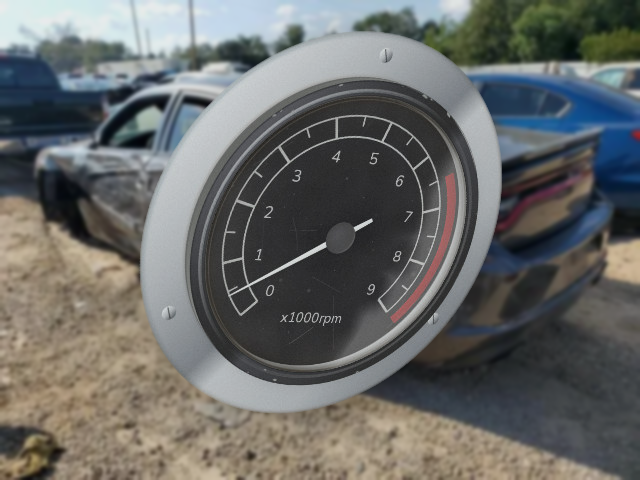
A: 500 rpm
